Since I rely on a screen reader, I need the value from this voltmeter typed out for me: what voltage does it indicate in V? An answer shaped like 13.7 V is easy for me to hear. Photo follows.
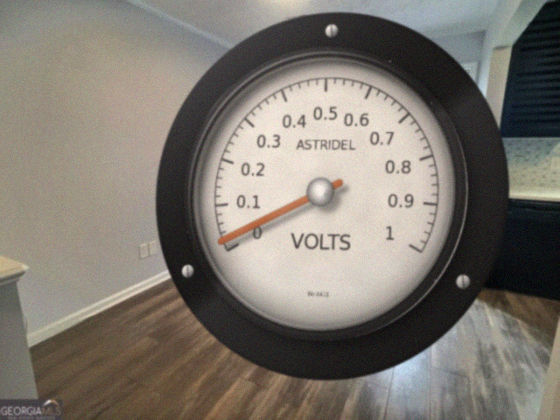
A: 0.02 V
